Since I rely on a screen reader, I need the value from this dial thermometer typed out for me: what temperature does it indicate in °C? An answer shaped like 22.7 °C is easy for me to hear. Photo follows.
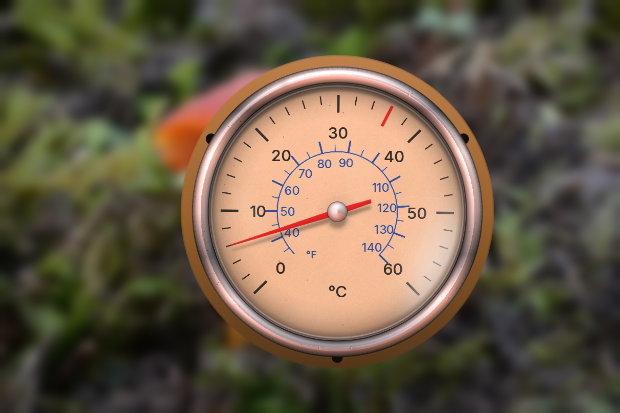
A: 6 °C
